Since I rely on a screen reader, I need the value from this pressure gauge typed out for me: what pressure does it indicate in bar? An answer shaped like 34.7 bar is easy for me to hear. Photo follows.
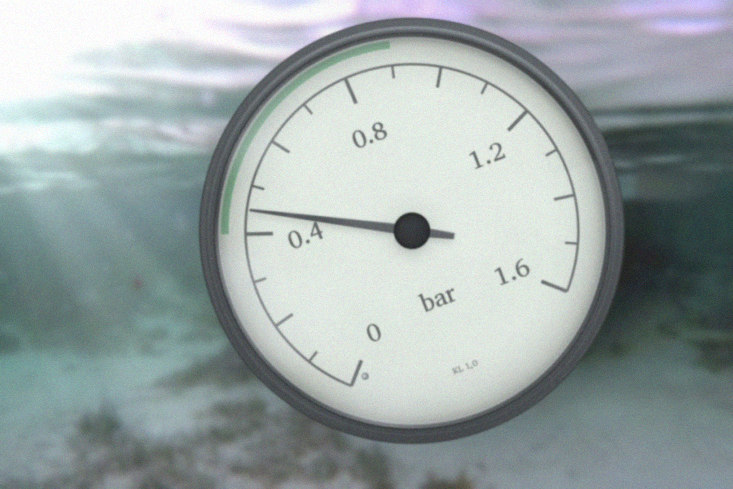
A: 0.45 bar
